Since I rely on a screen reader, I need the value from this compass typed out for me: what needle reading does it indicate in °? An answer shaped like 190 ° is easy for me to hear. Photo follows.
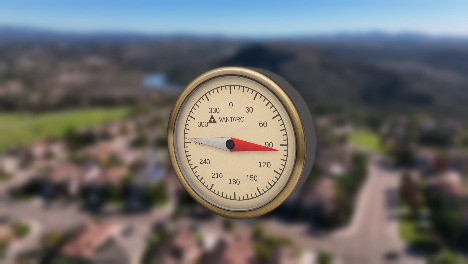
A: 95 °
